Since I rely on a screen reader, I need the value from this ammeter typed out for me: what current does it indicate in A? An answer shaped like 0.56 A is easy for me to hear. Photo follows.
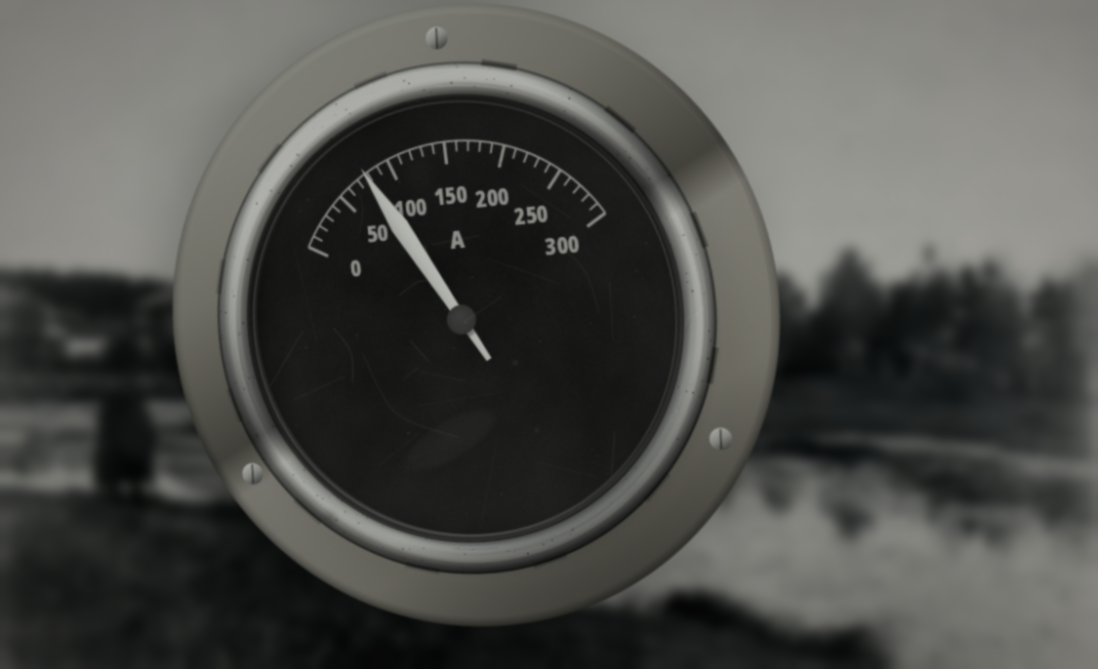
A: 80 A
